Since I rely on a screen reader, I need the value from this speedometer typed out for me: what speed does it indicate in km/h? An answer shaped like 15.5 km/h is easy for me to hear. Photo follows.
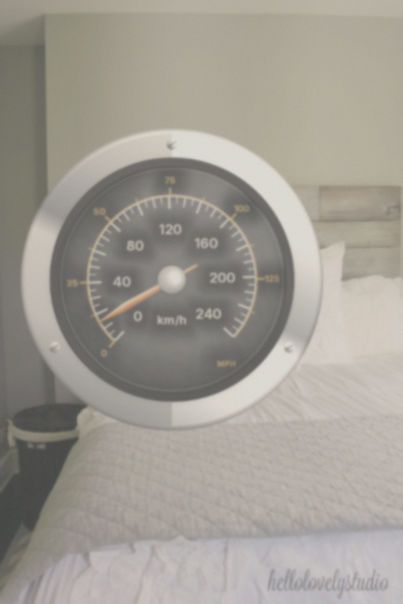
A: 15 km/h
